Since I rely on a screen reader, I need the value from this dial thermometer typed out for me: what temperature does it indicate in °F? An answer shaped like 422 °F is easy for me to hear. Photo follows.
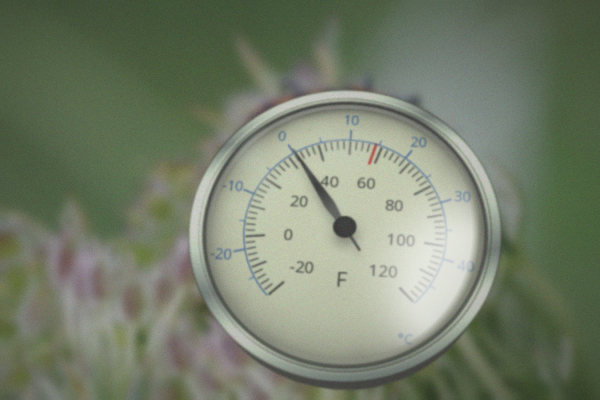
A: 32 °F
